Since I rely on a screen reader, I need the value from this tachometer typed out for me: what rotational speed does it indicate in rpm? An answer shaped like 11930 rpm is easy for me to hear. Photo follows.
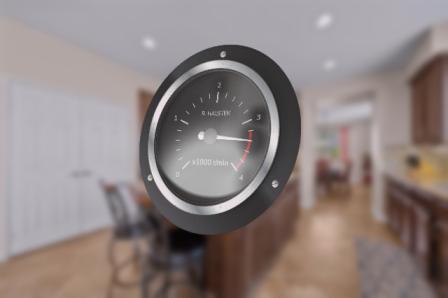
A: 3400 rpm
